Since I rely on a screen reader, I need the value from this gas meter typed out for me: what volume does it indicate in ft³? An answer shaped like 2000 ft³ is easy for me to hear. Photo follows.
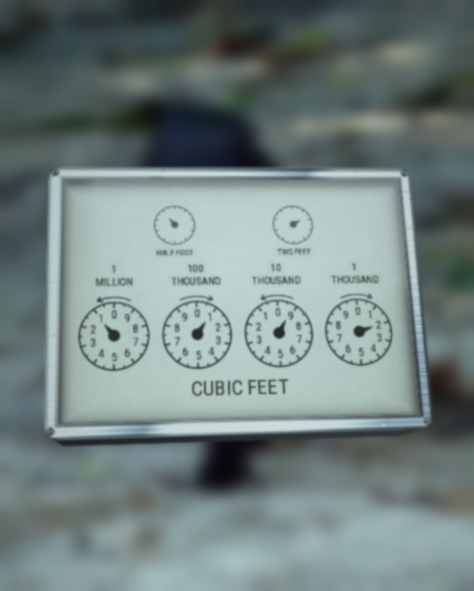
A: 109200 ft³
